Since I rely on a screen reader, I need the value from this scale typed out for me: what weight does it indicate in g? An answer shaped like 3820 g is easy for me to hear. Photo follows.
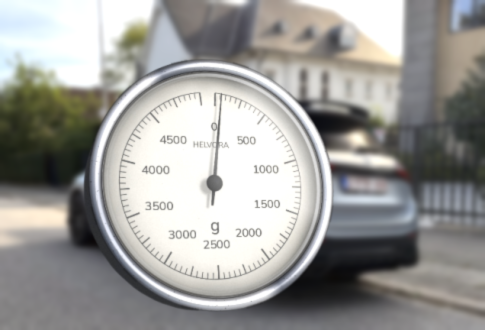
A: 50 g
